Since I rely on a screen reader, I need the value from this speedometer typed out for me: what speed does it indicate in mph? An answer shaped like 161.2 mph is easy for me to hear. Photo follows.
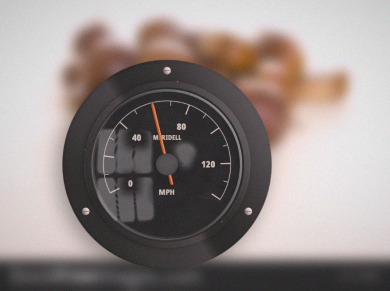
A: 60 mph
